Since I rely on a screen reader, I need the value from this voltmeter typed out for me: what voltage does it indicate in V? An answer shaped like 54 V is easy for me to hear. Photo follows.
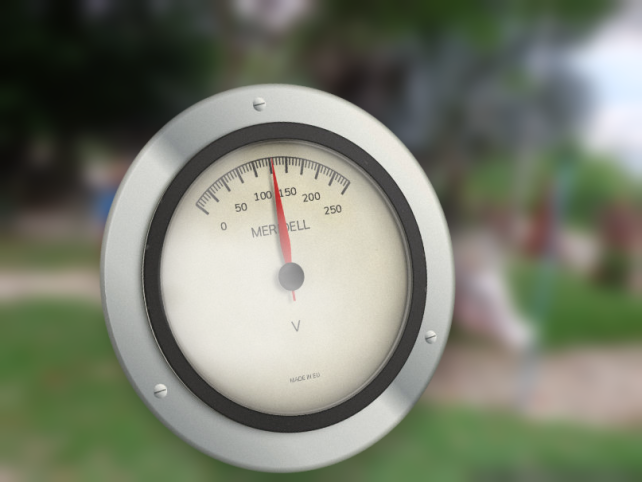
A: 125 V
